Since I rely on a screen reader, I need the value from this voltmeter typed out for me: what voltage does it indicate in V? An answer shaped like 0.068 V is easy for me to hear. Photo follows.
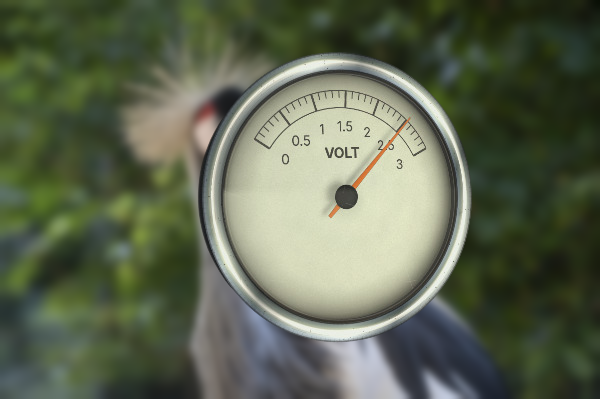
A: 2.5 V
